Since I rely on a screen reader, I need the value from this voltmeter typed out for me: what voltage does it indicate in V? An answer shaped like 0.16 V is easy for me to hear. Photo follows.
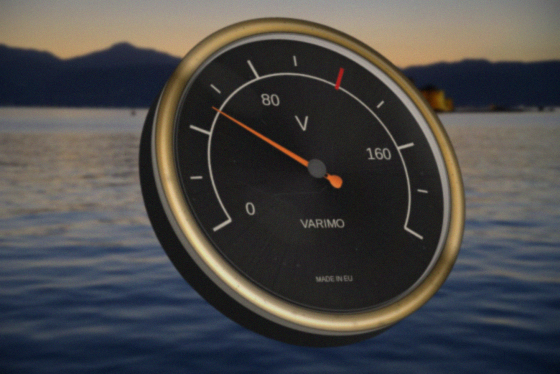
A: 50 V
